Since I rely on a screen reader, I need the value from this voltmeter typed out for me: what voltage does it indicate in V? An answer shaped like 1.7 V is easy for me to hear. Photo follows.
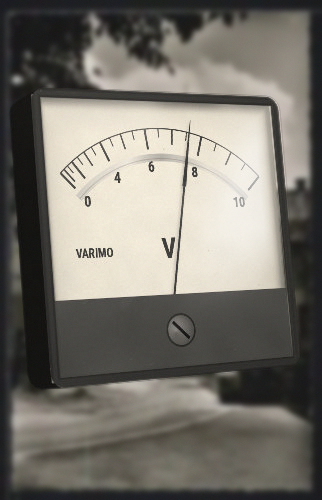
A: 7.5 V
